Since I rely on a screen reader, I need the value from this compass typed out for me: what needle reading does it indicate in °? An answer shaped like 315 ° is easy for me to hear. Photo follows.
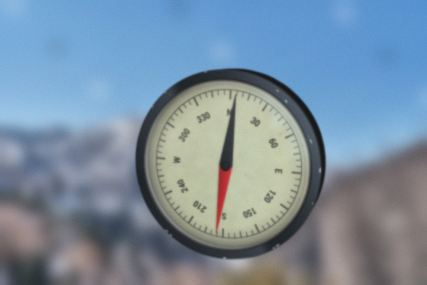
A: 185 °
